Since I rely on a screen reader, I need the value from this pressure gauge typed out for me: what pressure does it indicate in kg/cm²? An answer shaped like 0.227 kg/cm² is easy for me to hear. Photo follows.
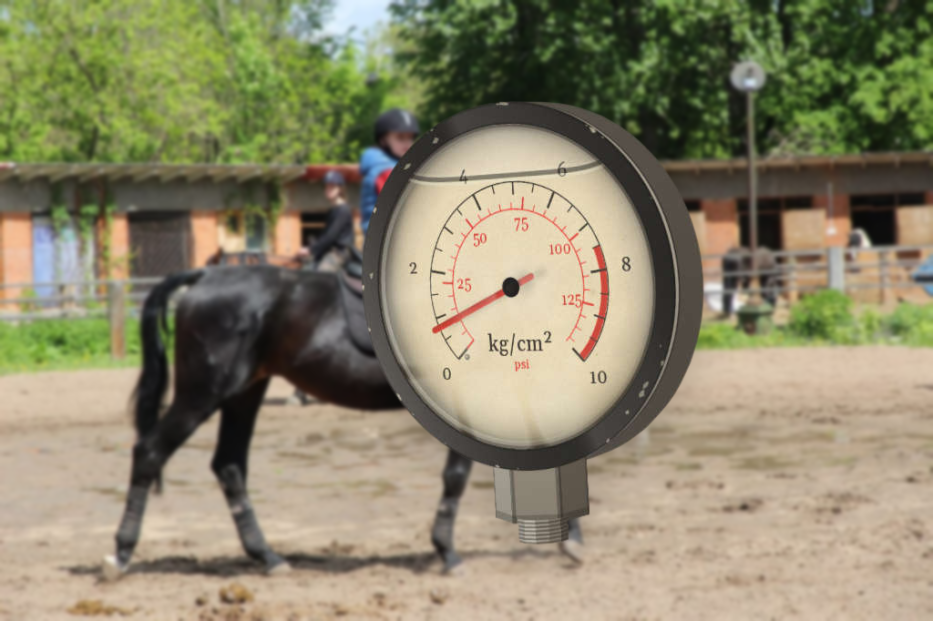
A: 0.75 kg/cm²
